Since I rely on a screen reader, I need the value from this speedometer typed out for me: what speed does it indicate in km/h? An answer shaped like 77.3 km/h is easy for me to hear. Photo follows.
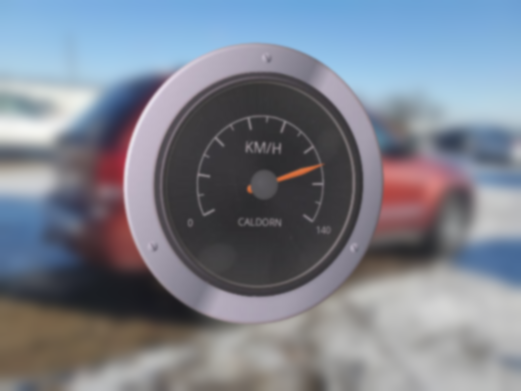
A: 110 km/h
